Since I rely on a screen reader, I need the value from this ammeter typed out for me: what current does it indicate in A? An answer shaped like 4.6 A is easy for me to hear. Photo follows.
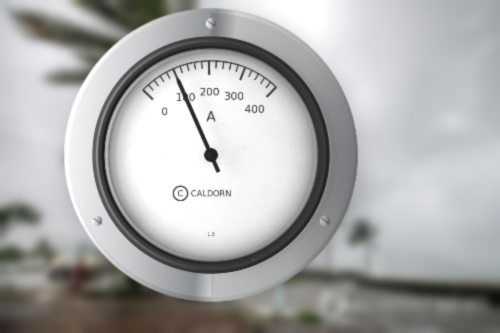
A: 100 A
